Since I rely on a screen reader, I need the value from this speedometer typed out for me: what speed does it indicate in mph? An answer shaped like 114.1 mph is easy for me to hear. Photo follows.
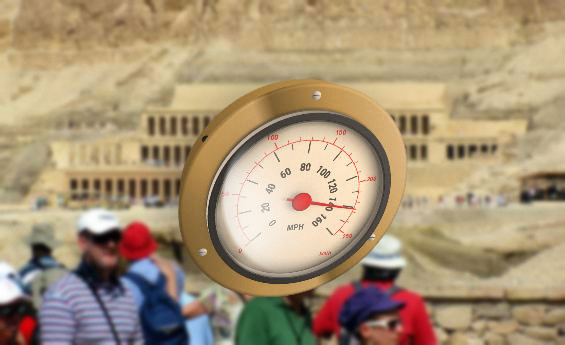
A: 140 mph
